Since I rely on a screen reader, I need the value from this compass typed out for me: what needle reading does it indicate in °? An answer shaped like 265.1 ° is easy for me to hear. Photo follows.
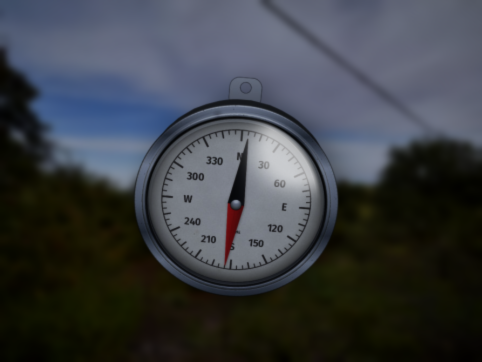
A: 185 °
